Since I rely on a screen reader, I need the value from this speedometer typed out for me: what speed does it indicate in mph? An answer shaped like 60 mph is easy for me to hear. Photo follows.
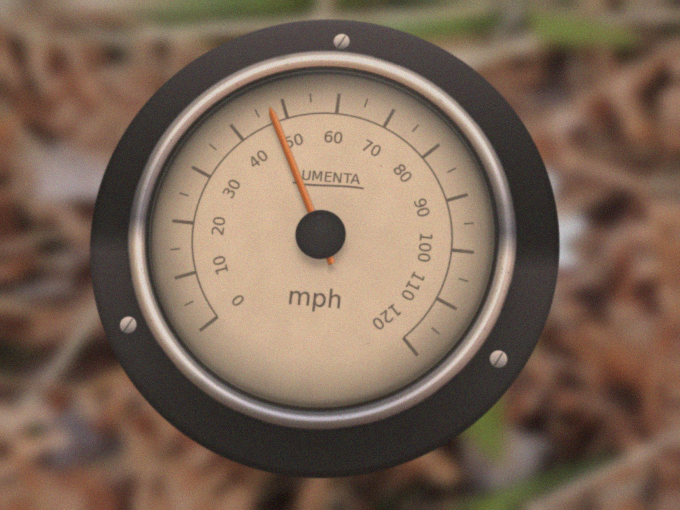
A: 47.5 mph
